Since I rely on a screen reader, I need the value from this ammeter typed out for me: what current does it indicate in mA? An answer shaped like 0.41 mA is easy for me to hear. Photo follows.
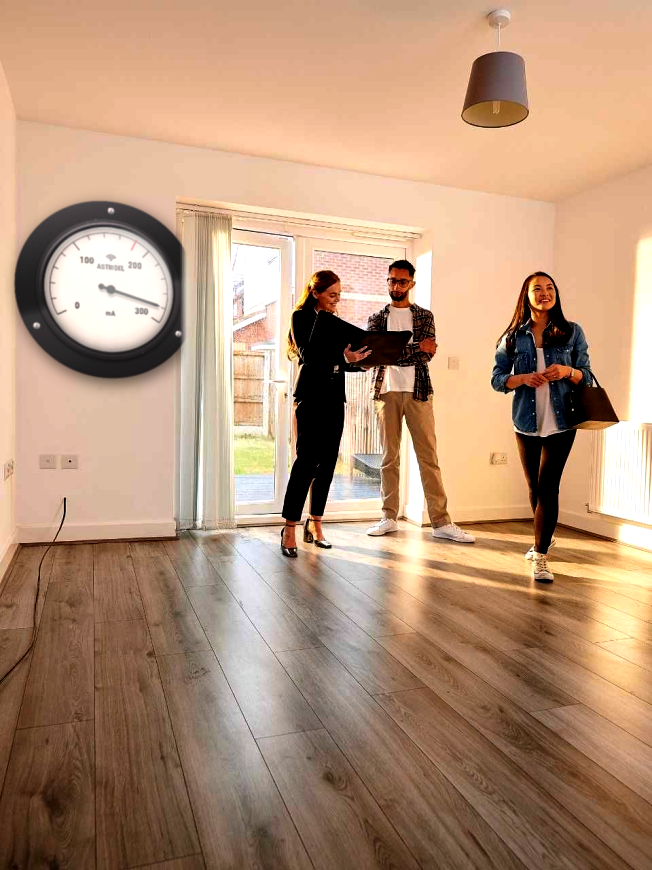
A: 280 mA
